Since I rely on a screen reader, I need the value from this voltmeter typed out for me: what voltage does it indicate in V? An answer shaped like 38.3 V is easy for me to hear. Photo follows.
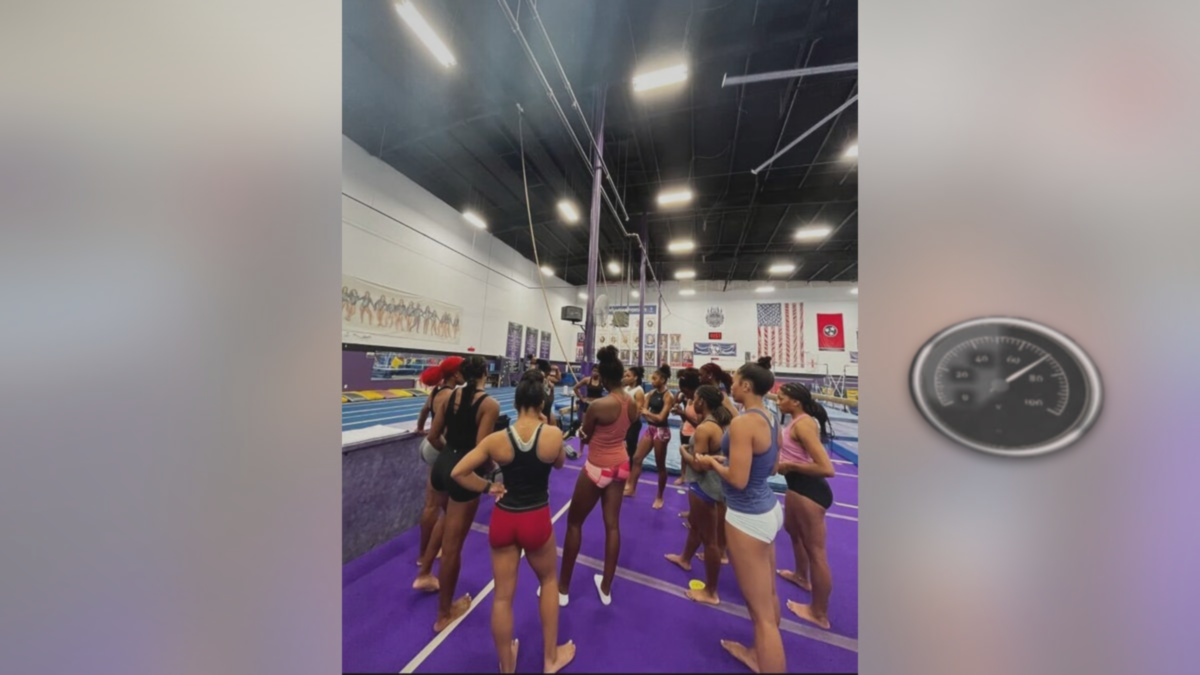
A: 70 V
